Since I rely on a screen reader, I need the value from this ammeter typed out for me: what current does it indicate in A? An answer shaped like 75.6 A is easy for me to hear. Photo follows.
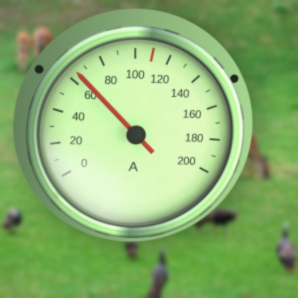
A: 65 A
